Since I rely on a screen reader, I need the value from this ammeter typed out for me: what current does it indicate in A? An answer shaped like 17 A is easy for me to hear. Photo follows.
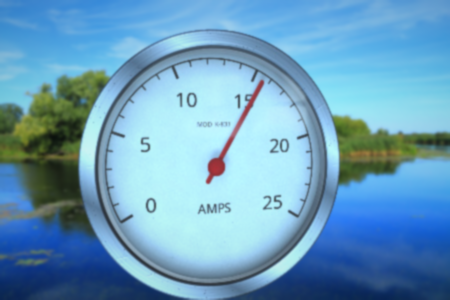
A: 15.5 A
